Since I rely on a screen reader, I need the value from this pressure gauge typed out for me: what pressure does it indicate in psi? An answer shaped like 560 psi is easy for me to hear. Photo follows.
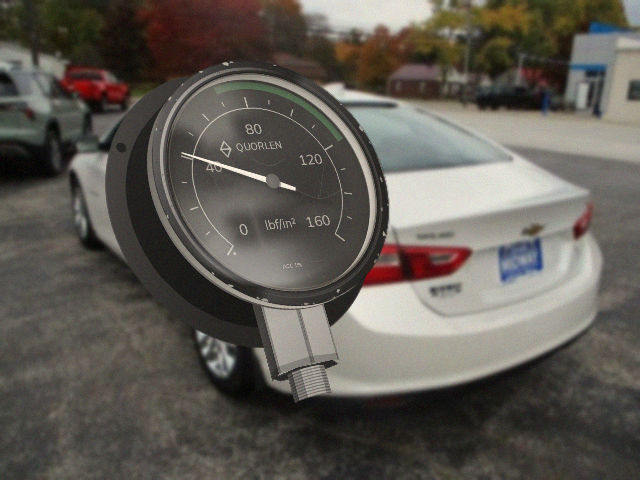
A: 40 psi
